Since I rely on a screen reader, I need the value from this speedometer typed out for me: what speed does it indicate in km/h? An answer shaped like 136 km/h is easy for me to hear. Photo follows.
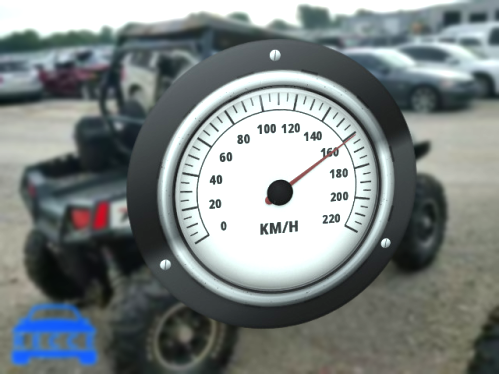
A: 160 km/h
